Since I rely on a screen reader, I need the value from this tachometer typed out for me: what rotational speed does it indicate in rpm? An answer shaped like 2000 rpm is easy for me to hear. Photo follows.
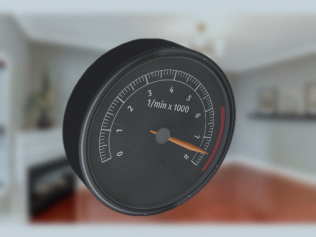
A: 7500 rpm
